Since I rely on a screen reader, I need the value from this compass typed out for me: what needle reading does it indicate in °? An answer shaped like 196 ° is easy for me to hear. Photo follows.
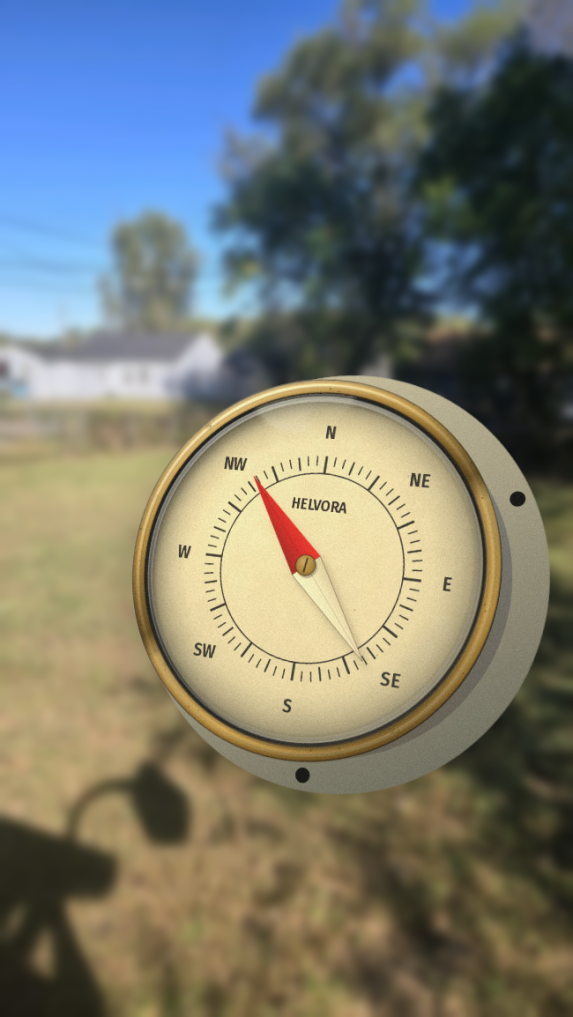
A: 320 °
